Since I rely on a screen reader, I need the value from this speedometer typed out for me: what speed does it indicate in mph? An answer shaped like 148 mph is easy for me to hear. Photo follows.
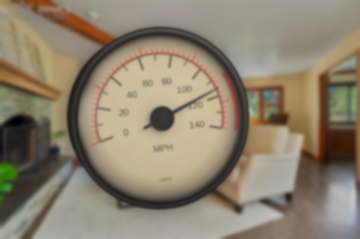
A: 115 mph
